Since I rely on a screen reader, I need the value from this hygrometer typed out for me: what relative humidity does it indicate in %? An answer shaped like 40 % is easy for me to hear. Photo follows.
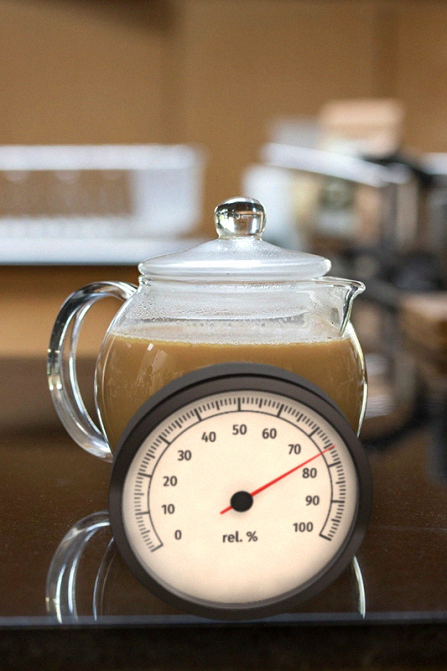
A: 75 %
